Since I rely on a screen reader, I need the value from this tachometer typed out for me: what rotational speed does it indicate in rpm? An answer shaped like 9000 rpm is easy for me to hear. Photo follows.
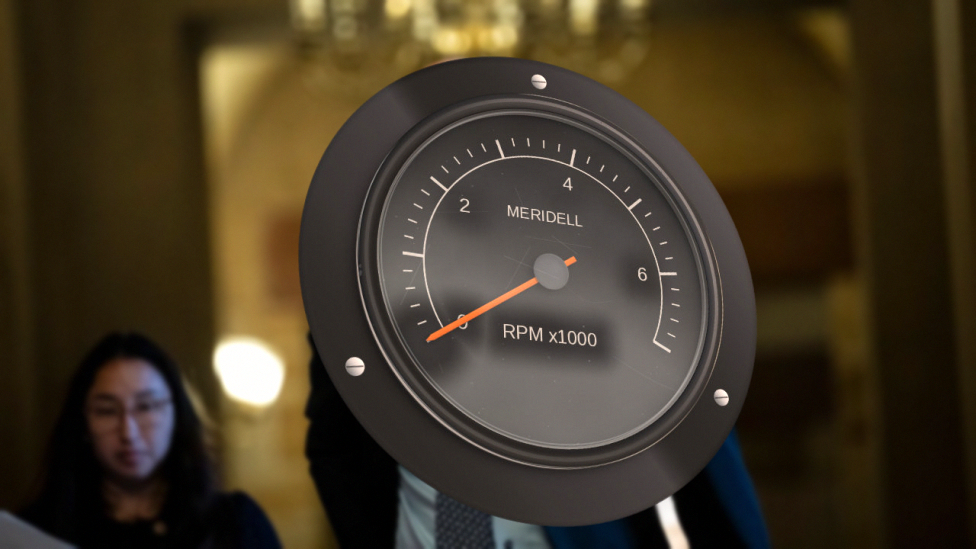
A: 0 rpm
